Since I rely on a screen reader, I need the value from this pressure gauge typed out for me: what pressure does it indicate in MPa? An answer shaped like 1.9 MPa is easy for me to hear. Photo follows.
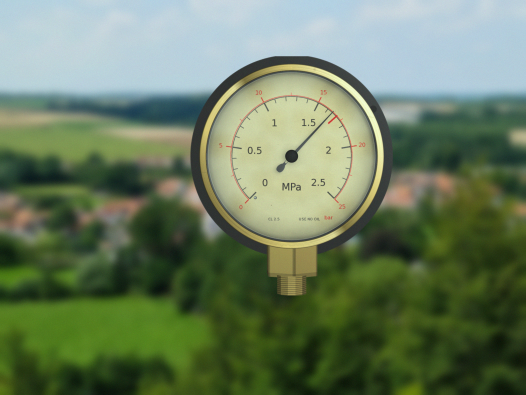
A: 1.65 MPa
